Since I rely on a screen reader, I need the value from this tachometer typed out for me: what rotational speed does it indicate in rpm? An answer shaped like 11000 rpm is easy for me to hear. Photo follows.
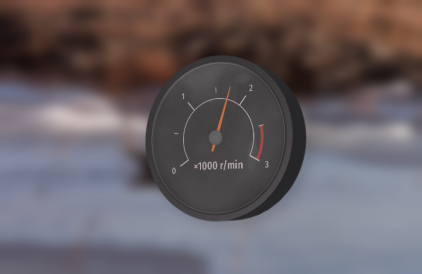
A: 1750 rpm
